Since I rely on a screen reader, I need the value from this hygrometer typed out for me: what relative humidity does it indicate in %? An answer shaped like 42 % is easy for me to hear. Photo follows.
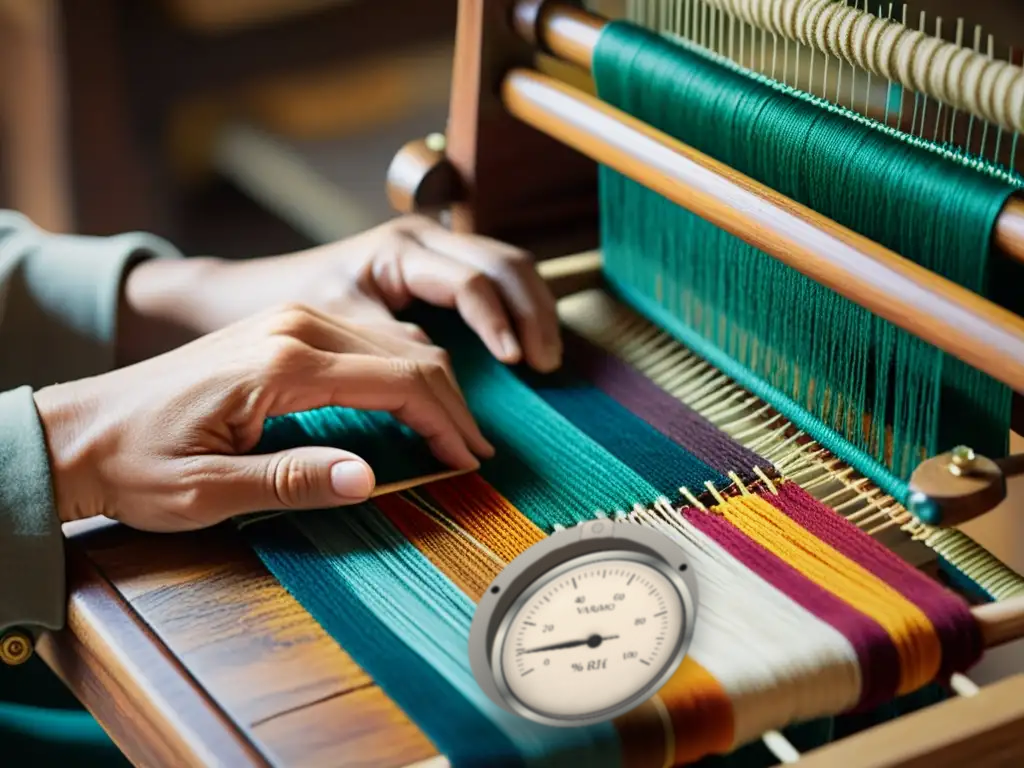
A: 10 %
